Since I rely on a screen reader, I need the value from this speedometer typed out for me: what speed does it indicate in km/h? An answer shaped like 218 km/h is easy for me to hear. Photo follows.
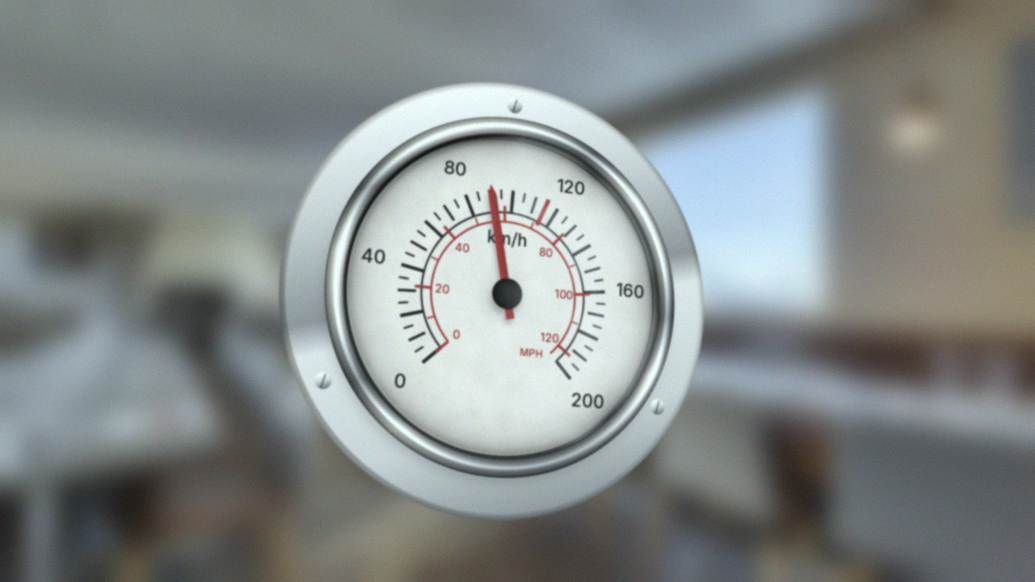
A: 90 km/h
